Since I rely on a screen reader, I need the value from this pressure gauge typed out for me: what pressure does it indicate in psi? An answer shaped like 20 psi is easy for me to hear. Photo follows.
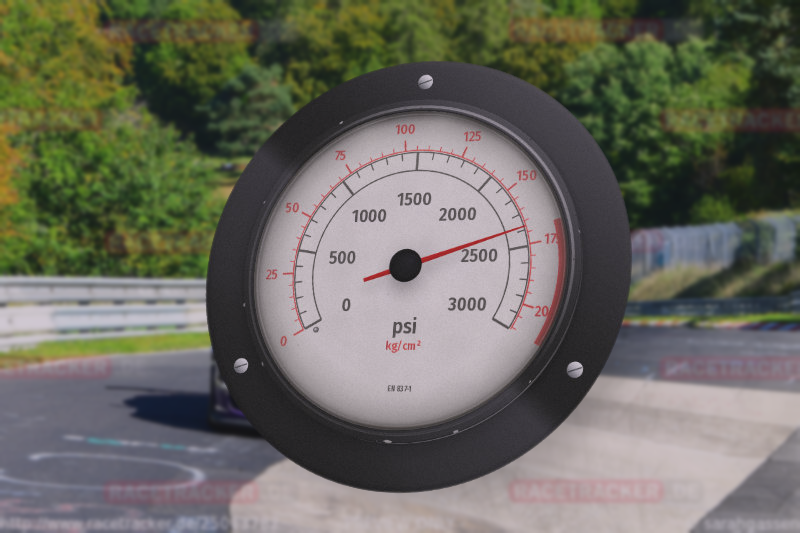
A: 2400 psi
